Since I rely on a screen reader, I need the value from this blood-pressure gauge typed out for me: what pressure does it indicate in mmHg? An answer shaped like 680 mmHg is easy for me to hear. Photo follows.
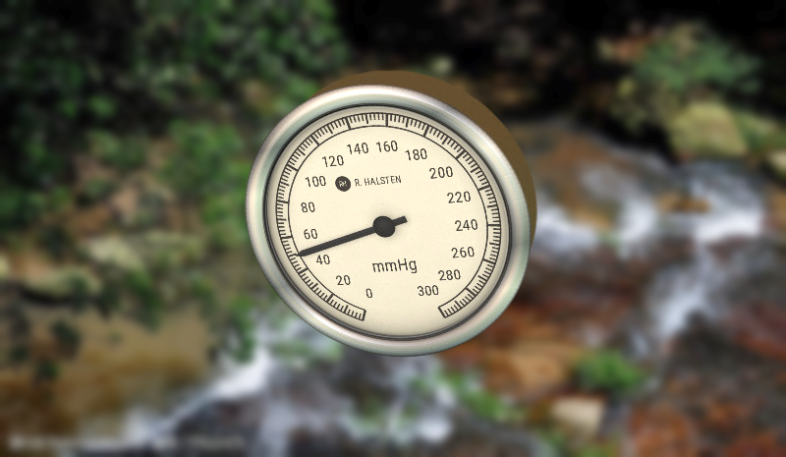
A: 50 mmHg
